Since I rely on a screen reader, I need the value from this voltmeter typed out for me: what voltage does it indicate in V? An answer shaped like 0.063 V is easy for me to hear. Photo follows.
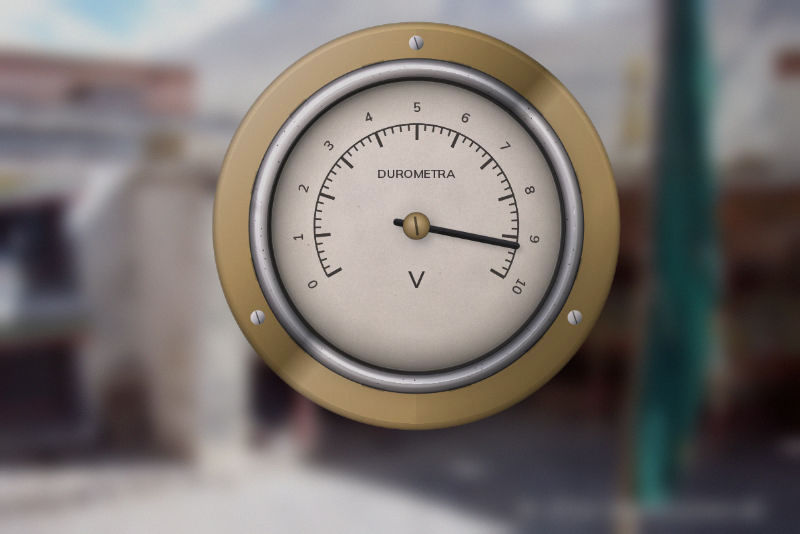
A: 9.2 V
